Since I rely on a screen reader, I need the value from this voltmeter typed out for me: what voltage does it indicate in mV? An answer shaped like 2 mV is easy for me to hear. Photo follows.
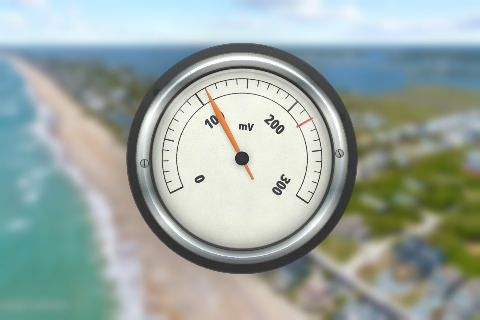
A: 110 mV
